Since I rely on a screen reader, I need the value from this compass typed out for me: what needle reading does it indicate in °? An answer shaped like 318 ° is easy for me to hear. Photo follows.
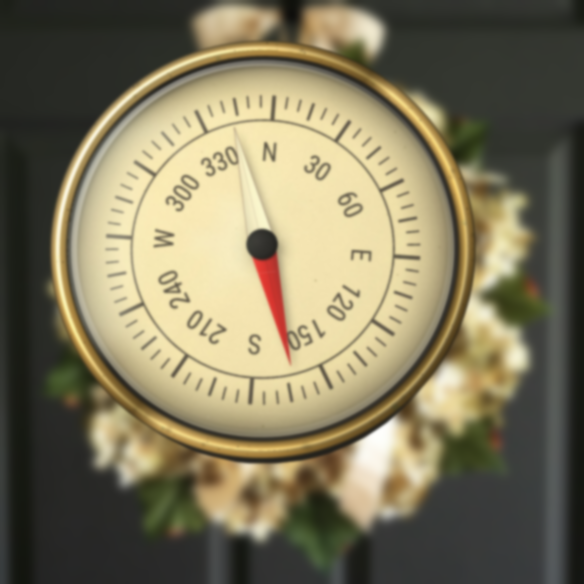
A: 162.5 °
